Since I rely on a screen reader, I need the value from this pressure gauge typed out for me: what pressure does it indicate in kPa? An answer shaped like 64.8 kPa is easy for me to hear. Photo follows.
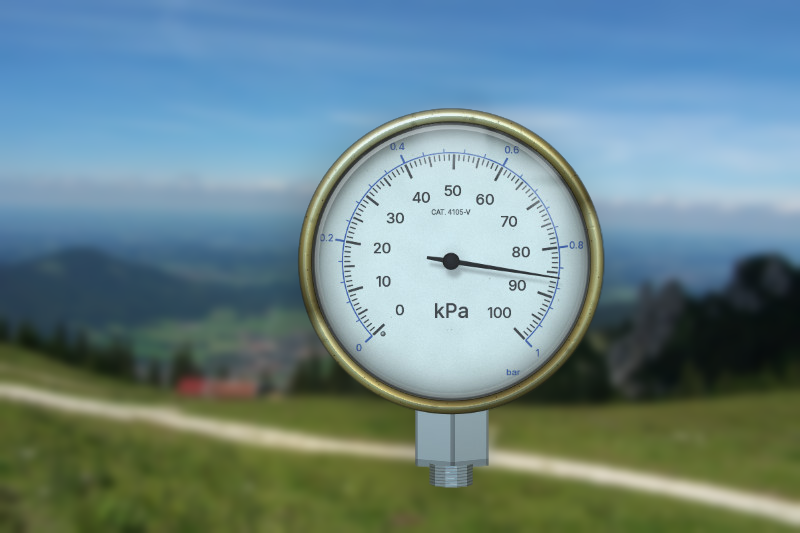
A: 86 kPa
